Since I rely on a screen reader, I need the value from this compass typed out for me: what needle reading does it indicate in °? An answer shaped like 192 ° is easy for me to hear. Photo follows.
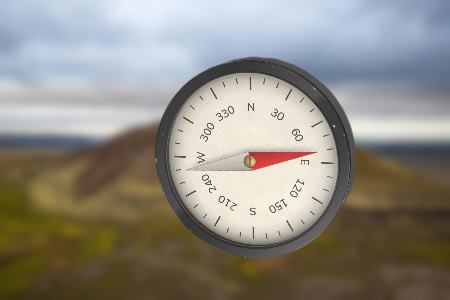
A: 80 °
